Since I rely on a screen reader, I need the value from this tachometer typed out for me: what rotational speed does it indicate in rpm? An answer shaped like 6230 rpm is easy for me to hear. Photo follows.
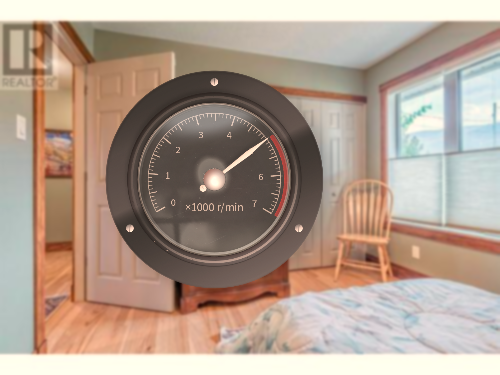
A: 5000 rpm
